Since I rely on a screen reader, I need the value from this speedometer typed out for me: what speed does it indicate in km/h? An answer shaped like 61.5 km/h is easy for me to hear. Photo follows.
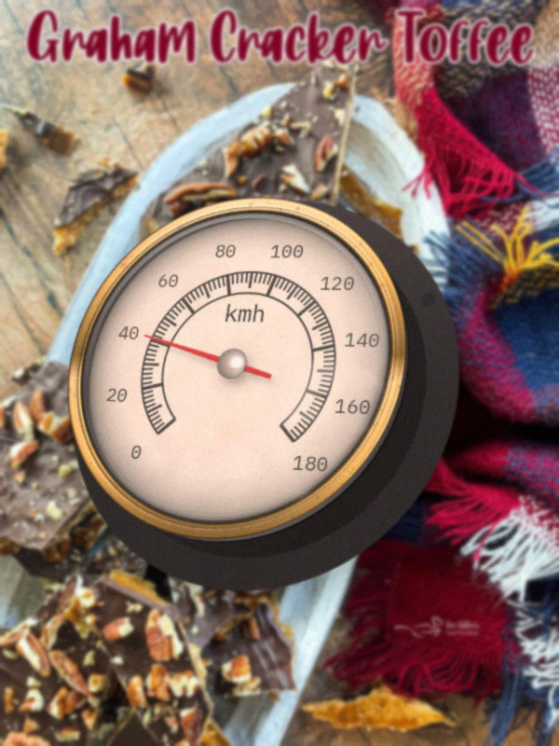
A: 40 km/h
